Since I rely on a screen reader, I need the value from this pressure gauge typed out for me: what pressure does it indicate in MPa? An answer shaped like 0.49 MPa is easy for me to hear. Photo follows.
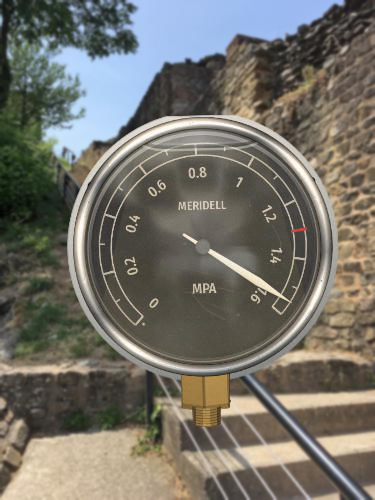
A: 1.55 MPa
